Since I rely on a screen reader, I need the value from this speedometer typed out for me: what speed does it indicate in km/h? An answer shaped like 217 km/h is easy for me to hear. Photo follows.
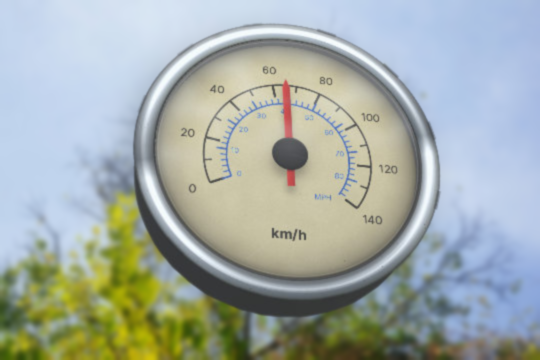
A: 65 km/h
